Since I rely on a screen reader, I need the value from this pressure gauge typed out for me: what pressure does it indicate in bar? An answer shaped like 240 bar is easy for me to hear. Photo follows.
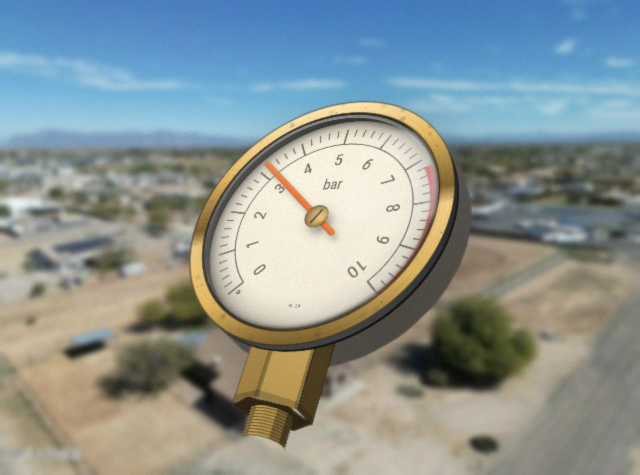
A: 3.2 bar
